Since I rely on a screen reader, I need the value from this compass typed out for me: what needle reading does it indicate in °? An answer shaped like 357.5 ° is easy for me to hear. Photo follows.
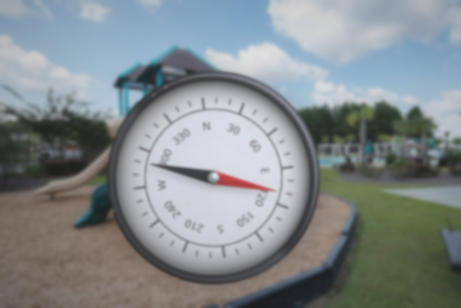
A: 110 °
